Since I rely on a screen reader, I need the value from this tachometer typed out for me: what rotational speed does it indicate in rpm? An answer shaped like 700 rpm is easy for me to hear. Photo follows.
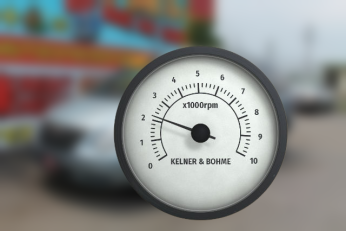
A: 2200 rpm
